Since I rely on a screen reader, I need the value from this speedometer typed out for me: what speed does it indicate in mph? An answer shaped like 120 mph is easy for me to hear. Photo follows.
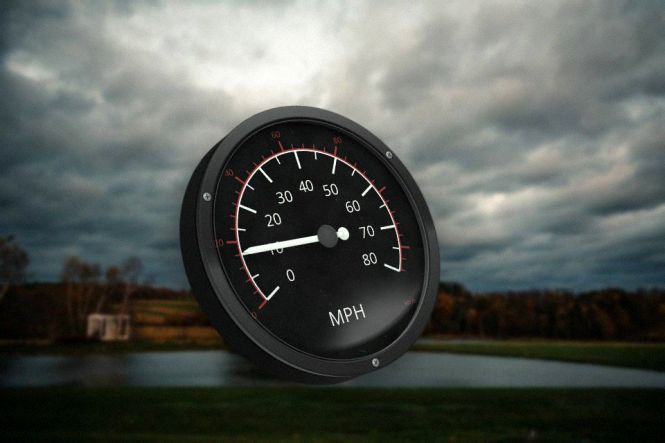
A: 10 mph
